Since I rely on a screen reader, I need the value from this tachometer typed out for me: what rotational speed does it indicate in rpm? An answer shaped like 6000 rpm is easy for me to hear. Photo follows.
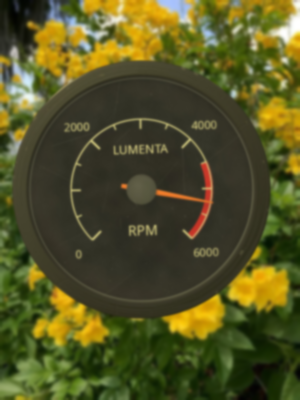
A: 5250 rpm
